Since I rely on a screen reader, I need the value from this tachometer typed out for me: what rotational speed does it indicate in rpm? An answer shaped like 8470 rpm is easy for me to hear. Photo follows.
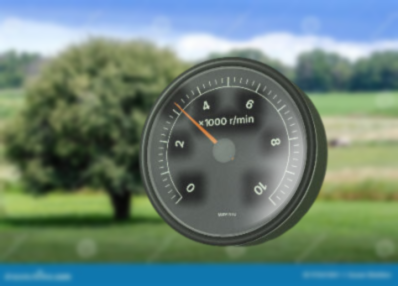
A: 3200 rpm
